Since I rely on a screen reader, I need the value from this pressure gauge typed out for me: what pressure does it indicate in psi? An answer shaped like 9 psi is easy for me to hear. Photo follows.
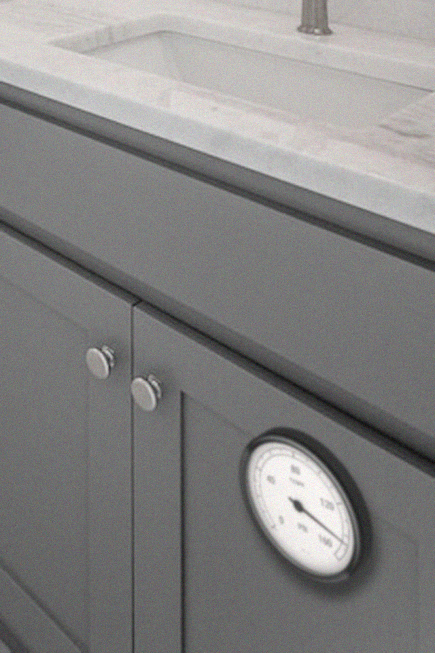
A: 145 psi
